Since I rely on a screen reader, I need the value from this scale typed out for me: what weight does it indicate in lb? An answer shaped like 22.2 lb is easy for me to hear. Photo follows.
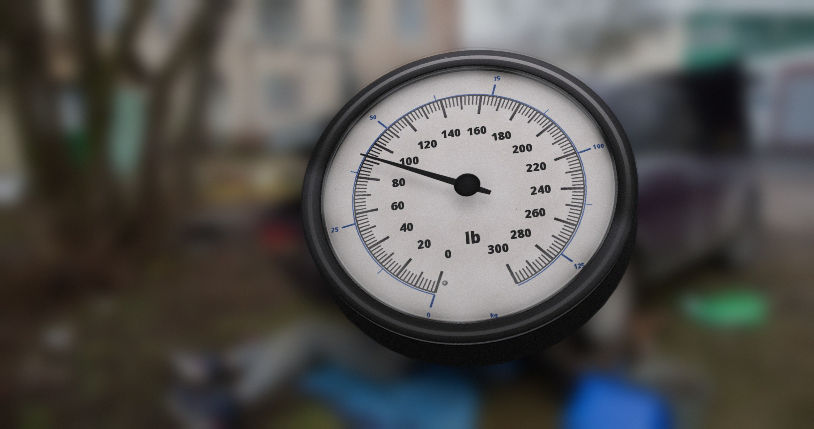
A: 90 lb
